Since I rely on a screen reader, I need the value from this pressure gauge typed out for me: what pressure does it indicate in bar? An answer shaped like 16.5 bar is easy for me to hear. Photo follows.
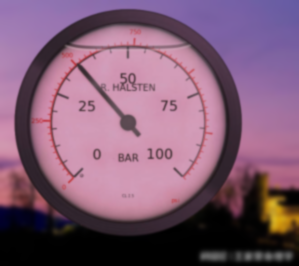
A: 35 bar
